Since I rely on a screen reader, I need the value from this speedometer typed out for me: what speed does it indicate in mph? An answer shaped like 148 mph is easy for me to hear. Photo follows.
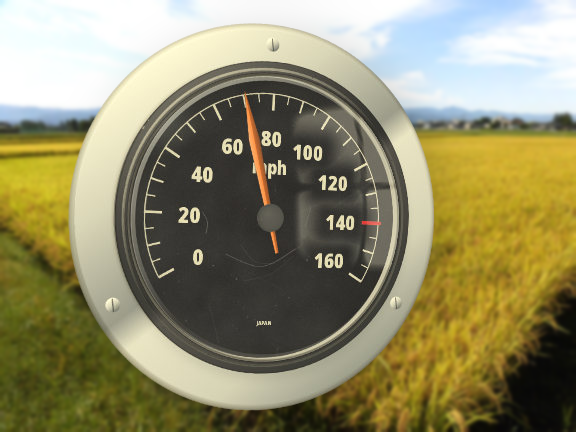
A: 70 mph
